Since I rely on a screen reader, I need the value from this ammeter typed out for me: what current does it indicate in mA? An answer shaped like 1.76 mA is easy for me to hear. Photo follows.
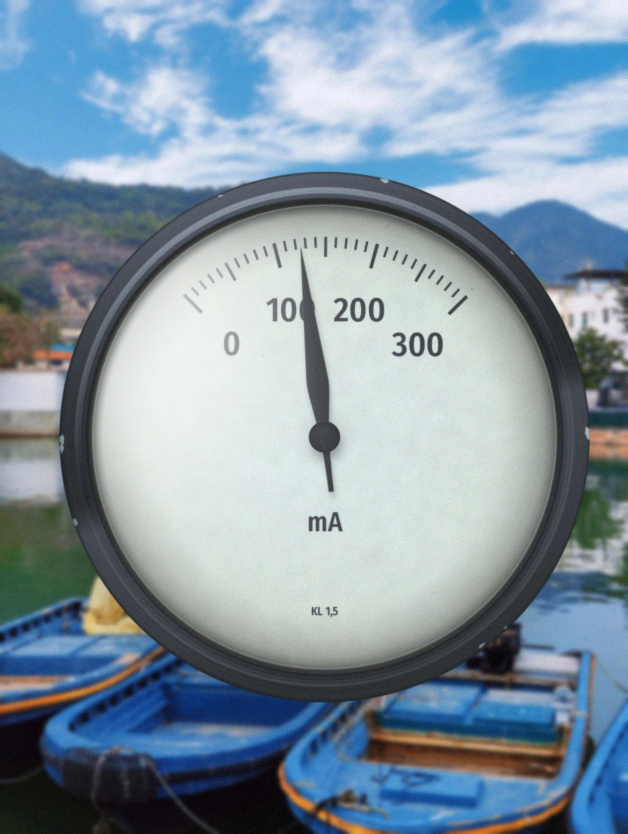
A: 125 mA
